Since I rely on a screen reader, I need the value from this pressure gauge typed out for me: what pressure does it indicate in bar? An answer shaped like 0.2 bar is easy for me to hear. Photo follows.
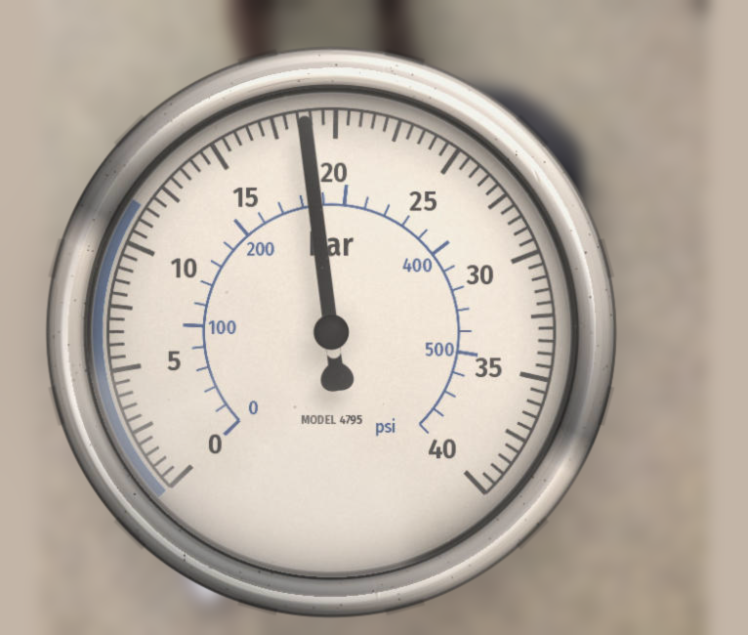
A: 18.75 bar
